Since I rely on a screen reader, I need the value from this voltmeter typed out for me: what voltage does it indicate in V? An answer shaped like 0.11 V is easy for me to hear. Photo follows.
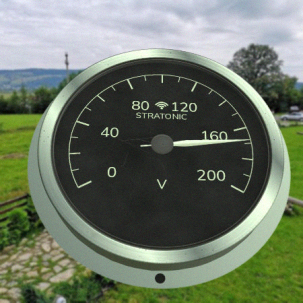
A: 170 V
